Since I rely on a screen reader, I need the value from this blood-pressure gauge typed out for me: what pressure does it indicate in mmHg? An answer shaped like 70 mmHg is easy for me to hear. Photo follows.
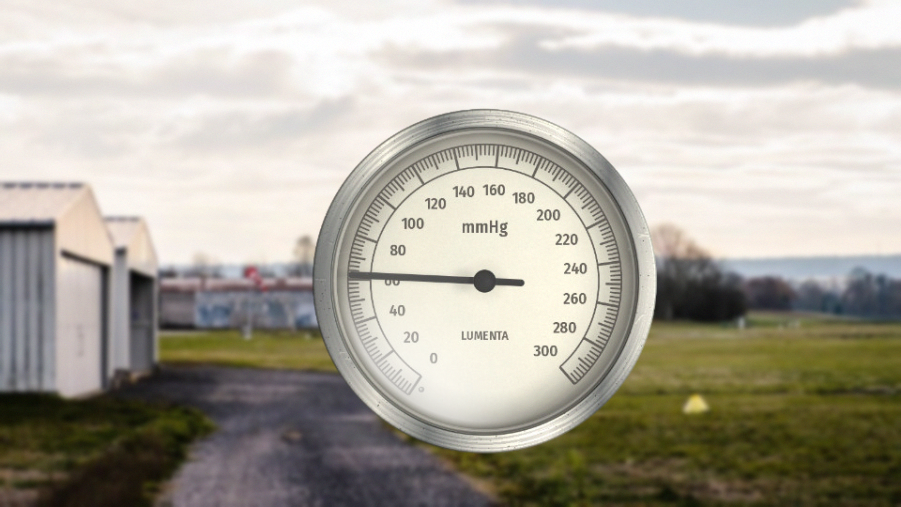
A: 62 mmHg
